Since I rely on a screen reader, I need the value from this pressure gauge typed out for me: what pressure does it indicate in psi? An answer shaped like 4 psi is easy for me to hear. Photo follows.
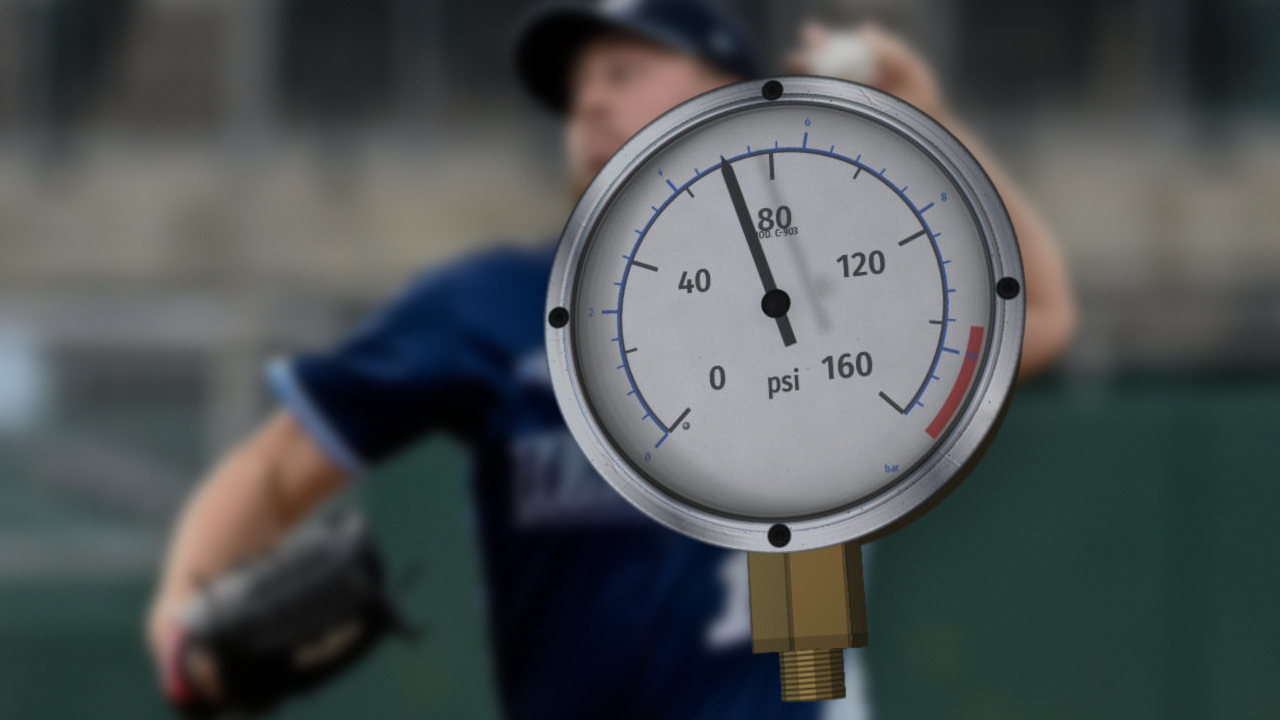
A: 70 psi
